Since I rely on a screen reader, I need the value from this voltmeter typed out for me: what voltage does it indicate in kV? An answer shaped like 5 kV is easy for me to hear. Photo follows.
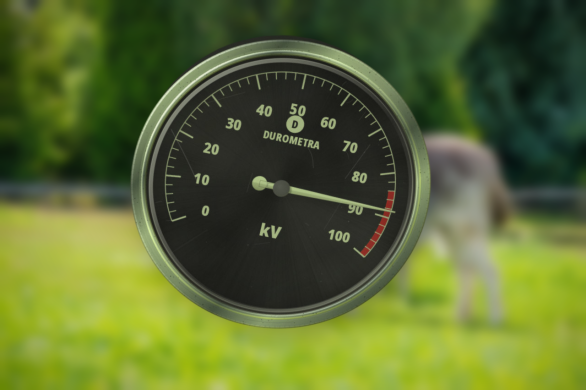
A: 88 kV
